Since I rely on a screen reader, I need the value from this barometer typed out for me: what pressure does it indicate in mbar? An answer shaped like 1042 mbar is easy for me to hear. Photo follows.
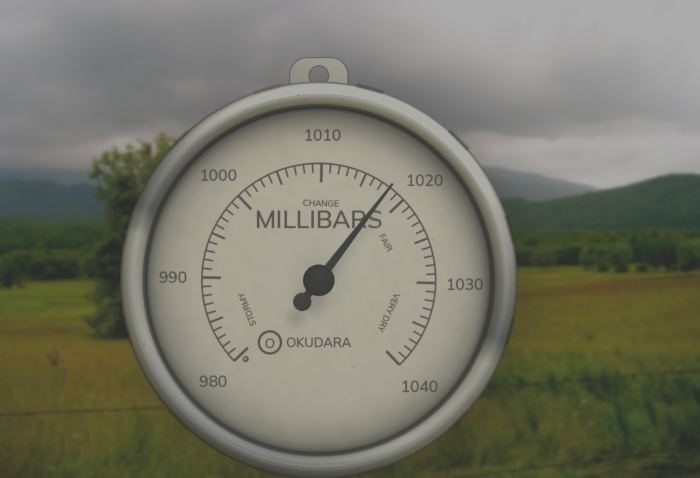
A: 1018 mbar
